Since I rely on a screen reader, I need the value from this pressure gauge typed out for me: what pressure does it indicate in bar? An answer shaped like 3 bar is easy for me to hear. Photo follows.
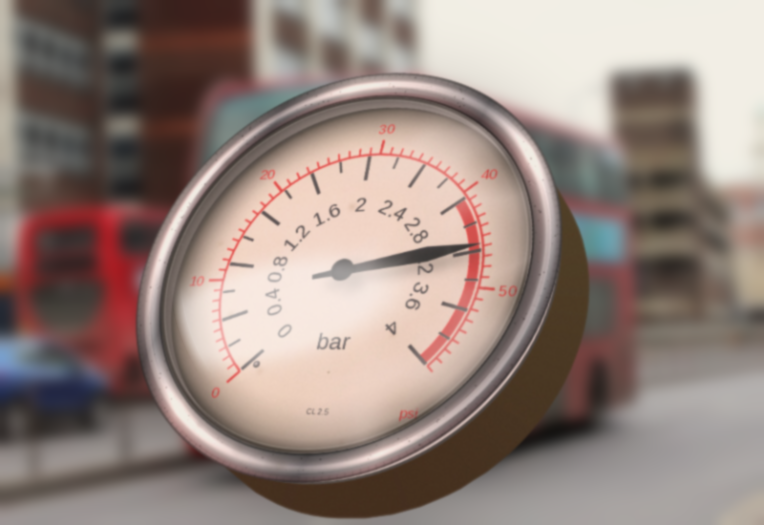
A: 3.2 bar
